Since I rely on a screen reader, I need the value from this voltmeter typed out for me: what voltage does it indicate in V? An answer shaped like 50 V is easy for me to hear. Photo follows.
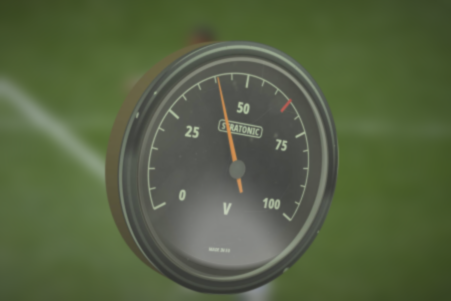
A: 40 V
